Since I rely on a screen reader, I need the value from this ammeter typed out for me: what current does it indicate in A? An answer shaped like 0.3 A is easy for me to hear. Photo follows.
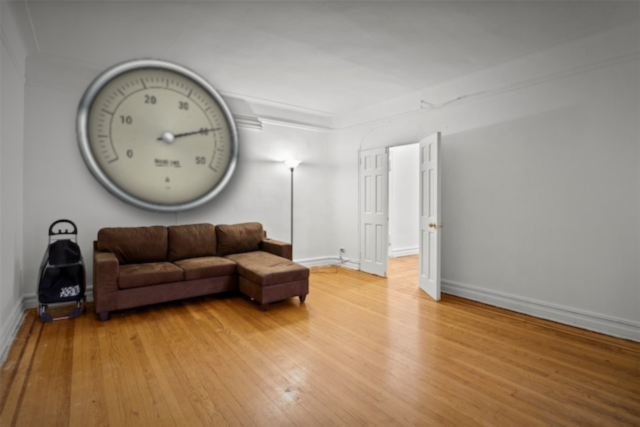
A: 40 A
